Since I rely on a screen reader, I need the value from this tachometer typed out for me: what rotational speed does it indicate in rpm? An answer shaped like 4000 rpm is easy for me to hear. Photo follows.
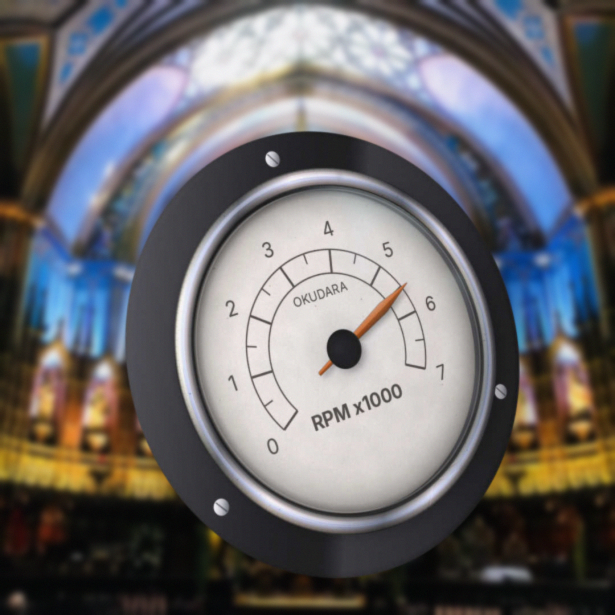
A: 5500 rpm
